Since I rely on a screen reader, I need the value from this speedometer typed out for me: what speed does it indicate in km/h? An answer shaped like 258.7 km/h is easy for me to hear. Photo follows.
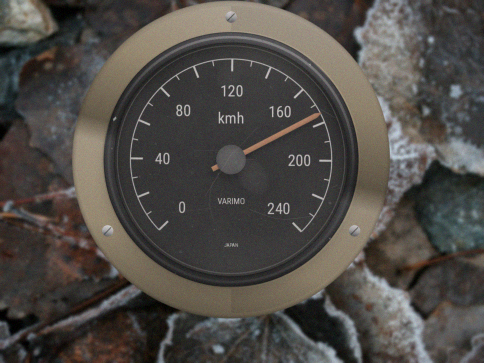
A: 175 km/h
